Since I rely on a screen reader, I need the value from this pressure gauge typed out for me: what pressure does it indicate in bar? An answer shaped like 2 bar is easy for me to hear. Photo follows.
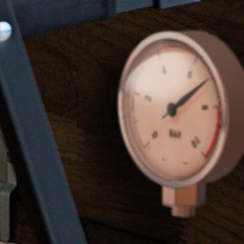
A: 7 bar
